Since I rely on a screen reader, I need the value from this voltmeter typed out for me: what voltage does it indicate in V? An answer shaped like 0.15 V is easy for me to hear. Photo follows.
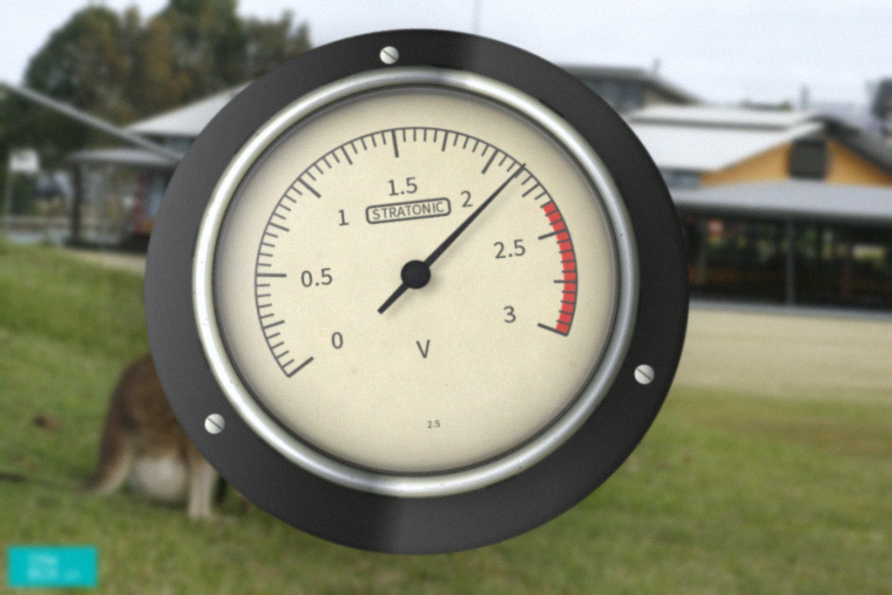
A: 2.15 V
